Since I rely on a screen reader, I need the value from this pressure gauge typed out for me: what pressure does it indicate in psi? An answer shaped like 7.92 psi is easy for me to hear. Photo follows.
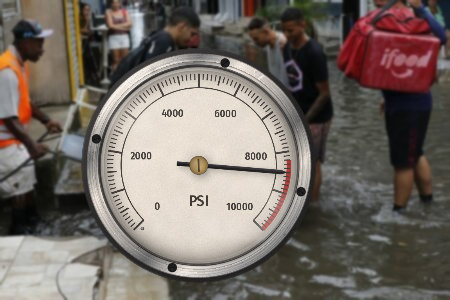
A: 8500 psi
